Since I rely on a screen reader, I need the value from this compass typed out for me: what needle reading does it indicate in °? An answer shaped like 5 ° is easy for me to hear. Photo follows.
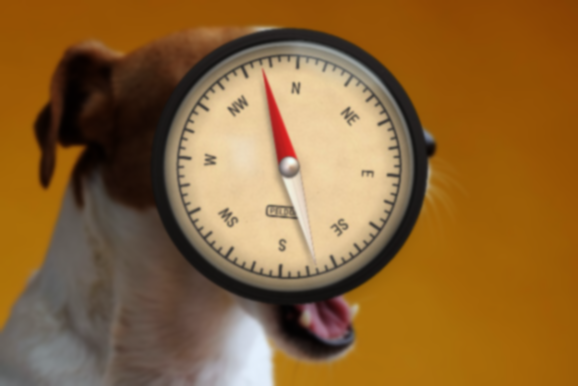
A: 340 °
